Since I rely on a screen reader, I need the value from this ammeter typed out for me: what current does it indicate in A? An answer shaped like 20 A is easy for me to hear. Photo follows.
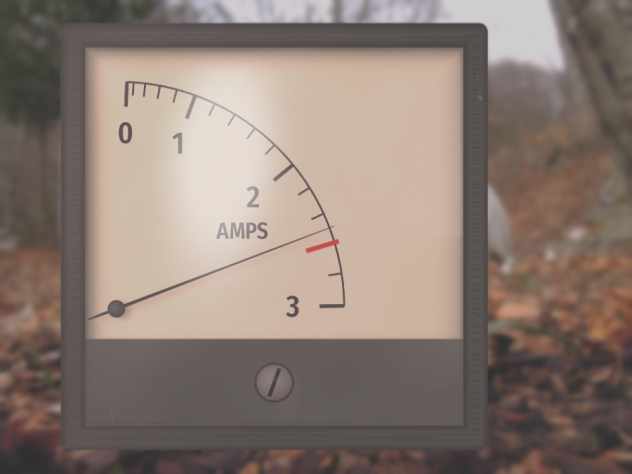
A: 2.5 A
